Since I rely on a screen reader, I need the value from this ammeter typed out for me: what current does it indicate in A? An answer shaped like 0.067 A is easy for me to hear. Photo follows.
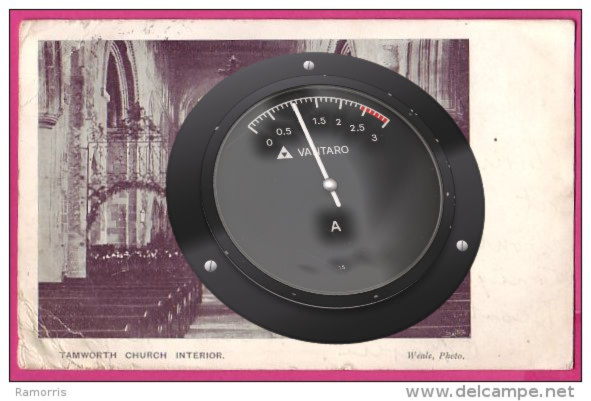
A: 1 A
